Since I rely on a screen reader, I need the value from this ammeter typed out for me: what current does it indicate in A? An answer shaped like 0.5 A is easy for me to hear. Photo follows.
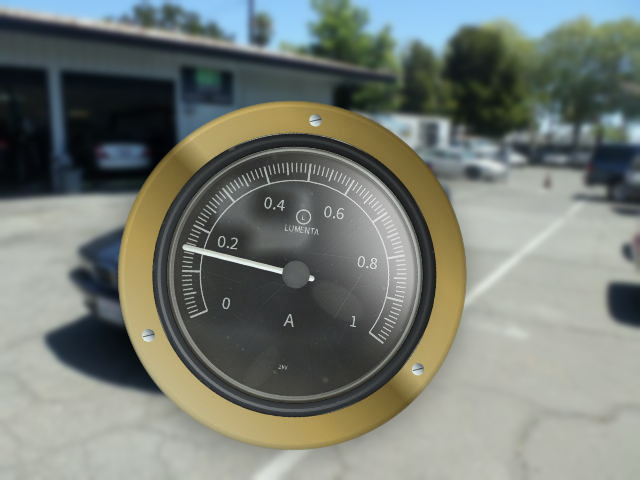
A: 0.15 A
